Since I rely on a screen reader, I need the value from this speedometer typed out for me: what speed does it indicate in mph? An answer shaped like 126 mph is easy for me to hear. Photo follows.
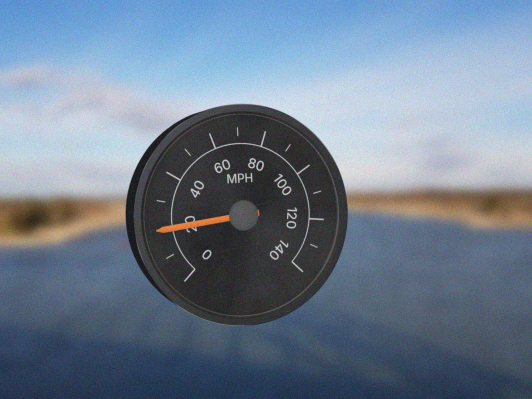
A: 20 mph
